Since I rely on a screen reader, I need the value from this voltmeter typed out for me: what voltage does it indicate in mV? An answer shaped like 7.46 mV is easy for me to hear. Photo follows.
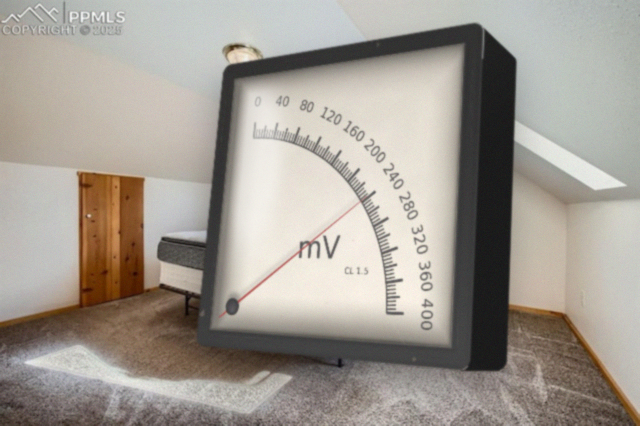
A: 240 mV
